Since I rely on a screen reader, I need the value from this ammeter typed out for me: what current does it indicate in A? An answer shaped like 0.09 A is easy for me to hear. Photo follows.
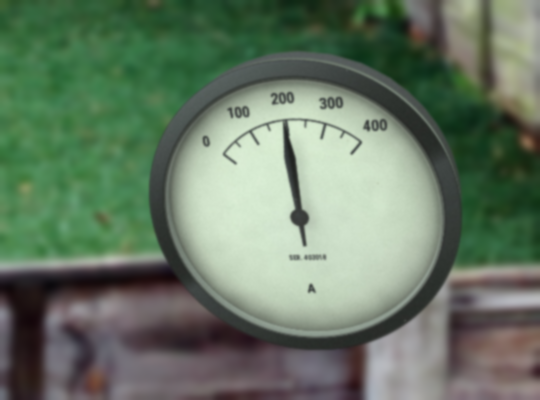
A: 200 A
